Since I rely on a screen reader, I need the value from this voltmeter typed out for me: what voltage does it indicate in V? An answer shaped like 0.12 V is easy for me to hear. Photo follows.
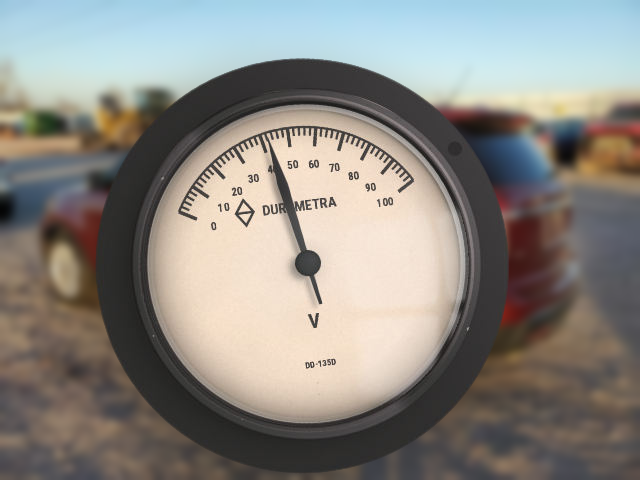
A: 42 V
